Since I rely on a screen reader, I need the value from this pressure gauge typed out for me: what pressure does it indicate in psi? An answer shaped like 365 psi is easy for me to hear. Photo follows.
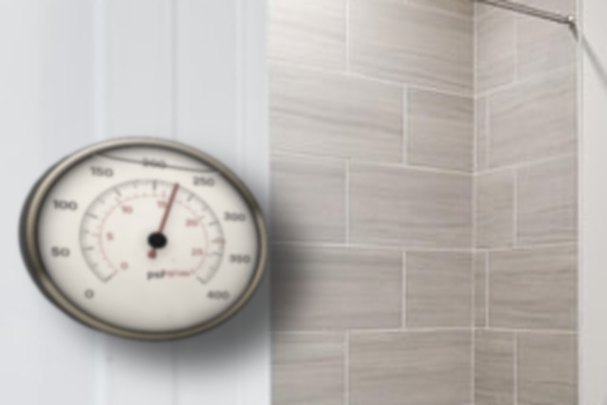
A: 225 psi
